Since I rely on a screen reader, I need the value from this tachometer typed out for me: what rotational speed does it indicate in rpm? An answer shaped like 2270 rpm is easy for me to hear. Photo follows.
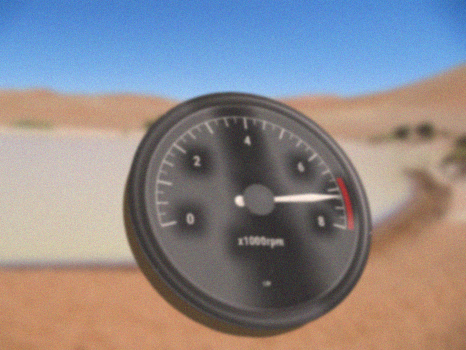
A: 7250 rpm
